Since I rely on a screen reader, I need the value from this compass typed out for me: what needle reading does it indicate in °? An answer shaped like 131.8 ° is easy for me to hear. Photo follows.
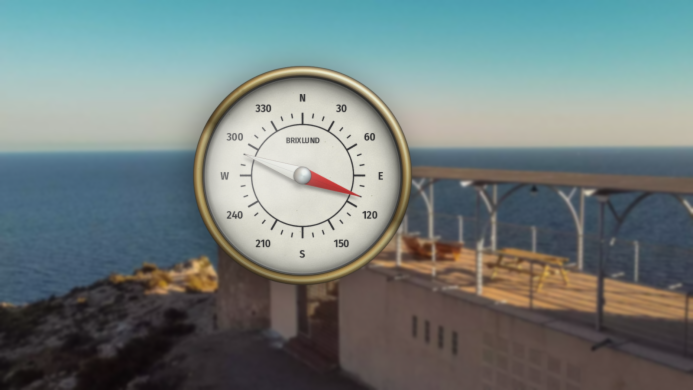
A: 110 °
